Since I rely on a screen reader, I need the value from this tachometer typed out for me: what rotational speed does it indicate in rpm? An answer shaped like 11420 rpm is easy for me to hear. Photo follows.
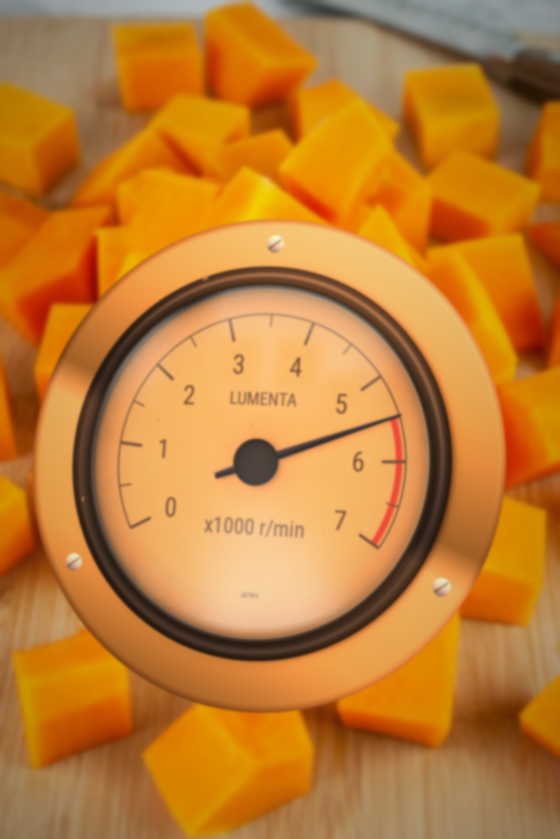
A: 5500 rpm
